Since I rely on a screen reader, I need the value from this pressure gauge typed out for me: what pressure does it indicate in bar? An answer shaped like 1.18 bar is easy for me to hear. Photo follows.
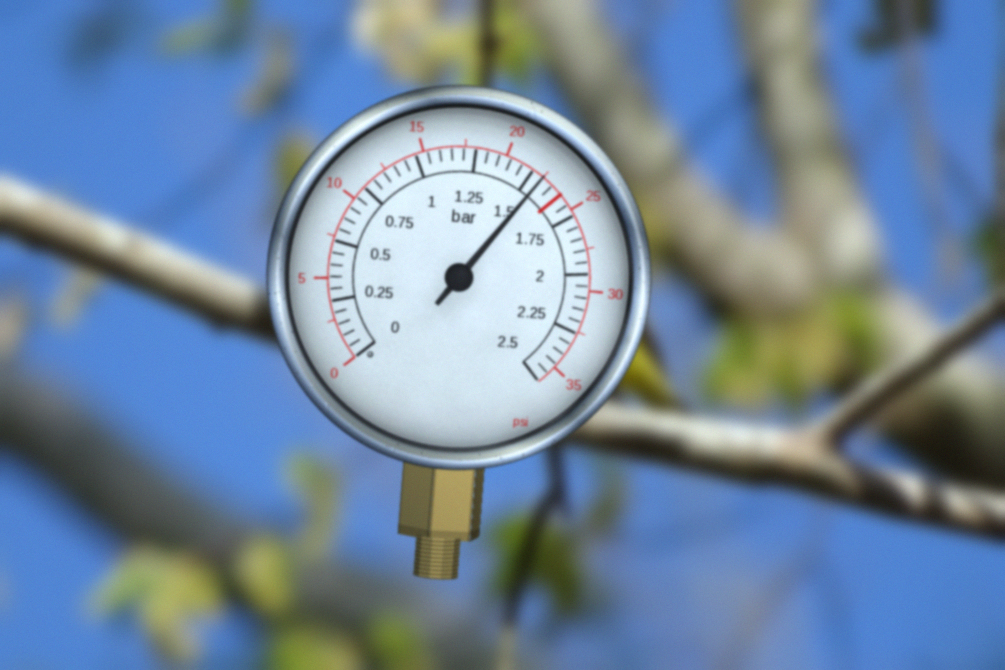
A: 1.55 bar
